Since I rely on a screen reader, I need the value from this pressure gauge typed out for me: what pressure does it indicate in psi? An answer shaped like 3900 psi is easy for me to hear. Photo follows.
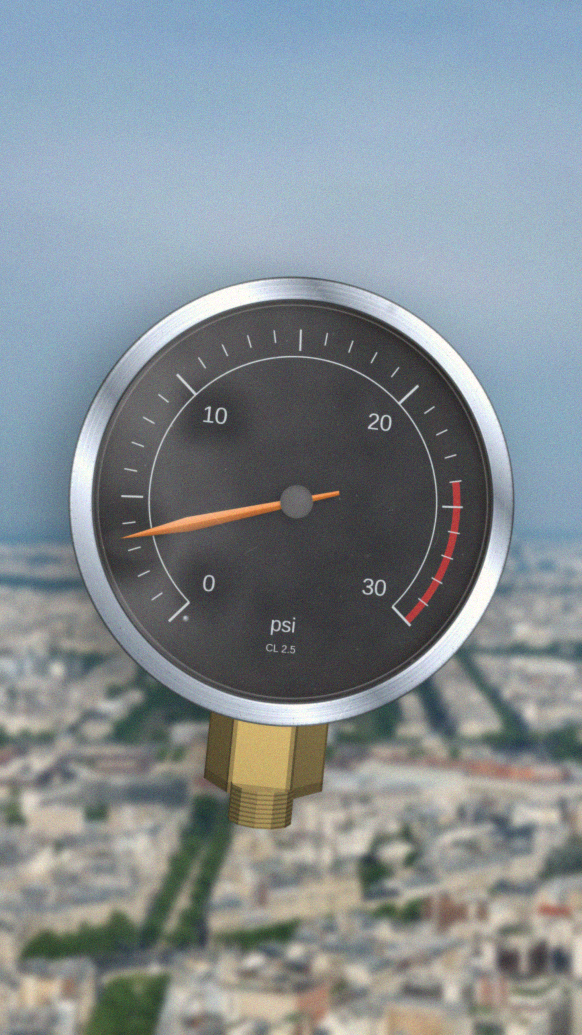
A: 3.5 psi
